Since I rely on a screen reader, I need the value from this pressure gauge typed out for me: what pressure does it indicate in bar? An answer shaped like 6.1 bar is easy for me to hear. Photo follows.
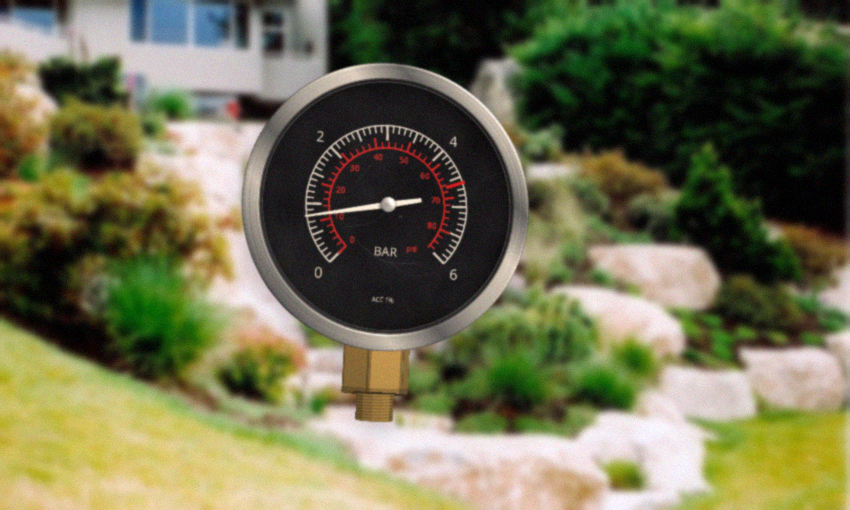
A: 0.8 bar
